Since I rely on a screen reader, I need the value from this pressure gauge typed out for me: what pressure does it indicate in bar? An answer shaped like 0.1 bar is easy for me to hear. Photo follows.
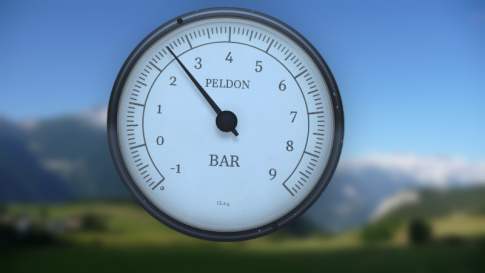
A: 2.5 bar
